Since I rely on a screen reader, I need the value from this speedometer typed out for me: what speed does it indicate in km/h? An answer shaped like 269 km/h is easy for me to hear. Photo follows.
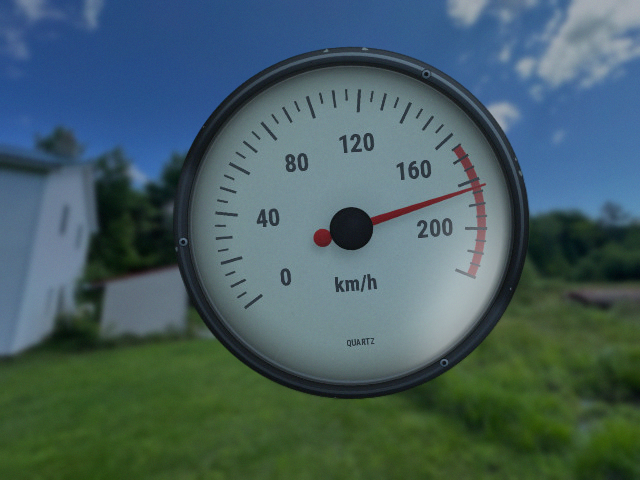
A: 182.5 km/h
